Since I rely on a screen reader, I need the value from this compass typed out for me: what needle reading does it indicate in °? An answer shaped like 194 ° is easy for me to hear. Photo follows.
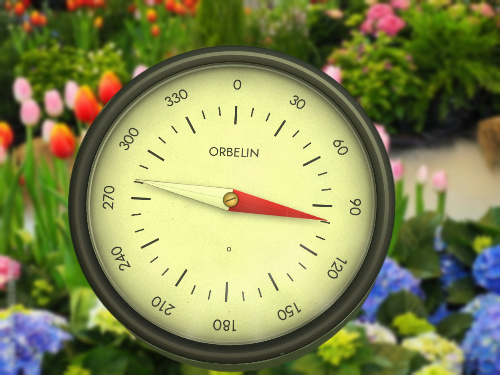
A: 100 °
